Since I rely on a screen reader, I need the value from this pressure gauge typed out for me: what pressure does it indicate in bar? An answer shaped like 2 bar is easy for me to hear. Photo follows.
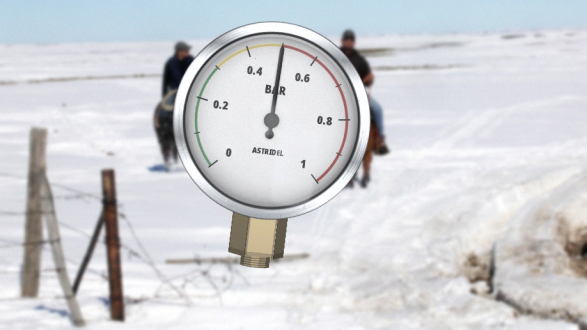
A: 0.5 bar
